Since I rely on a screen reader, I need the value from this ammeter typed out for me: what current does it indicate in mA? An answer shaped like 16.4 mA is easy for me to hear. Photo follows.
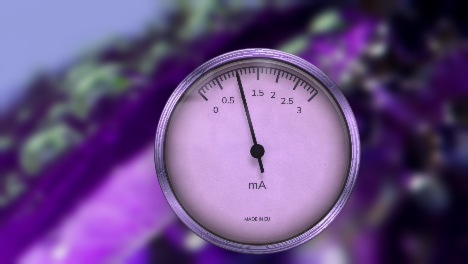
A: 1 mA
